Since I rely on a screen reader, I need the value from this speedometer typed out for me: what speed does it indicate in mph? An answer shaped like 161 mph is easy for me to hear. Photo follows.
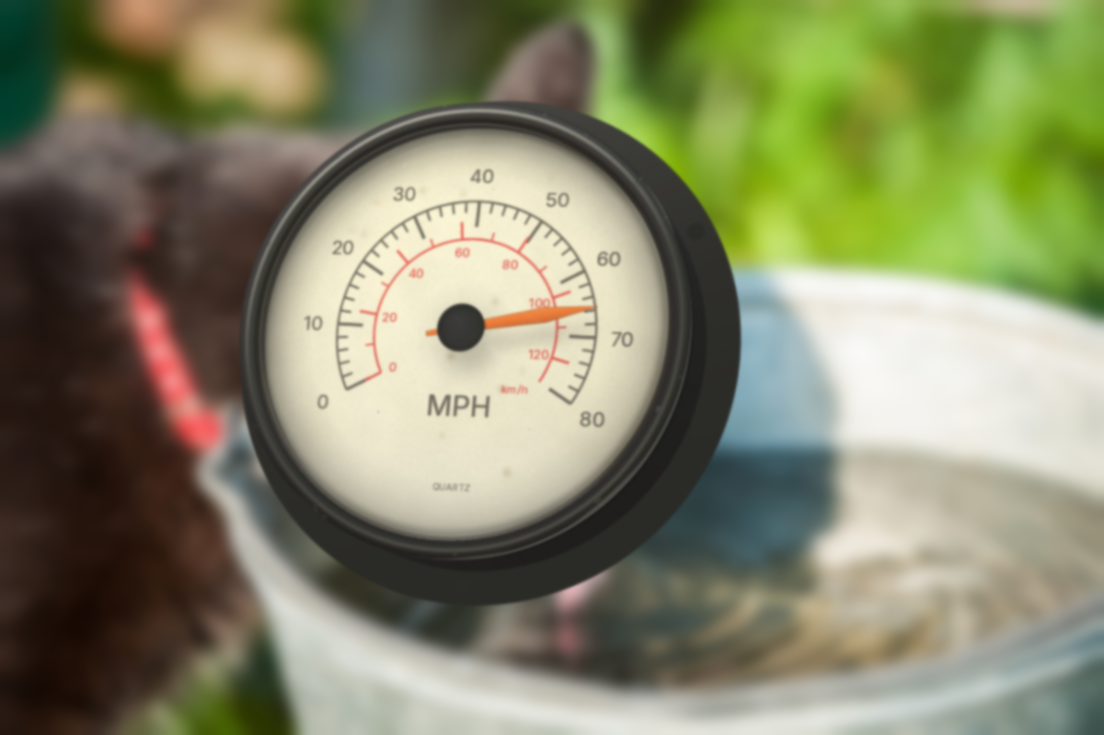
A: 66 mph
